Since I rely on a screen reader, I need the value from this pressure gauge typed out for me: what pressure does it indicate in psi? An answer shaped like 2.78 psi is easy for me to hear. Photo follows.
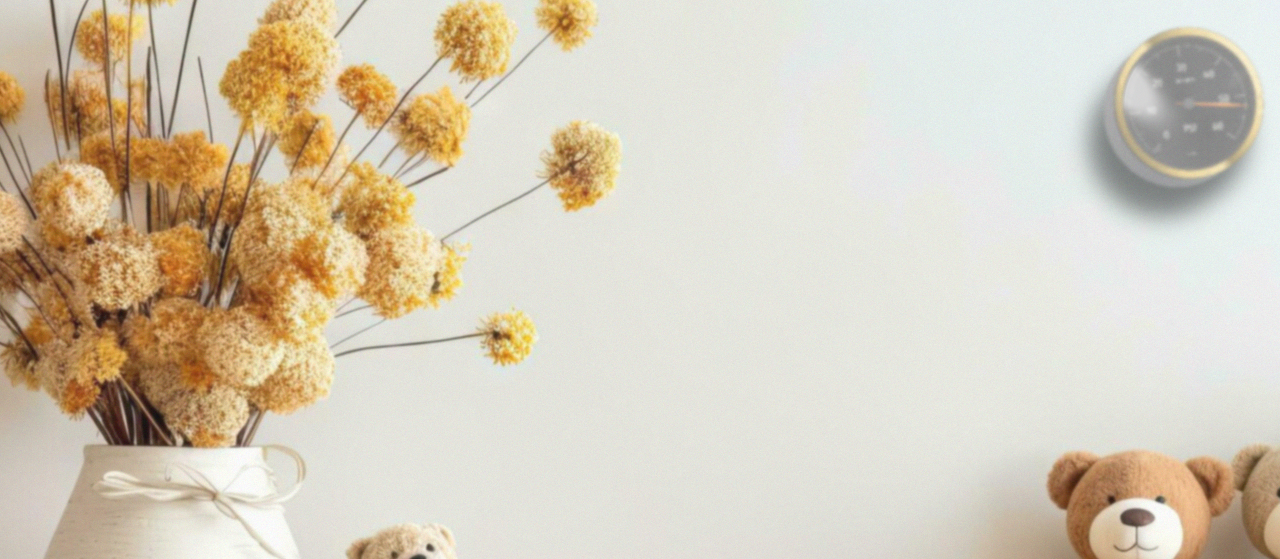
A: 52.5 psi
